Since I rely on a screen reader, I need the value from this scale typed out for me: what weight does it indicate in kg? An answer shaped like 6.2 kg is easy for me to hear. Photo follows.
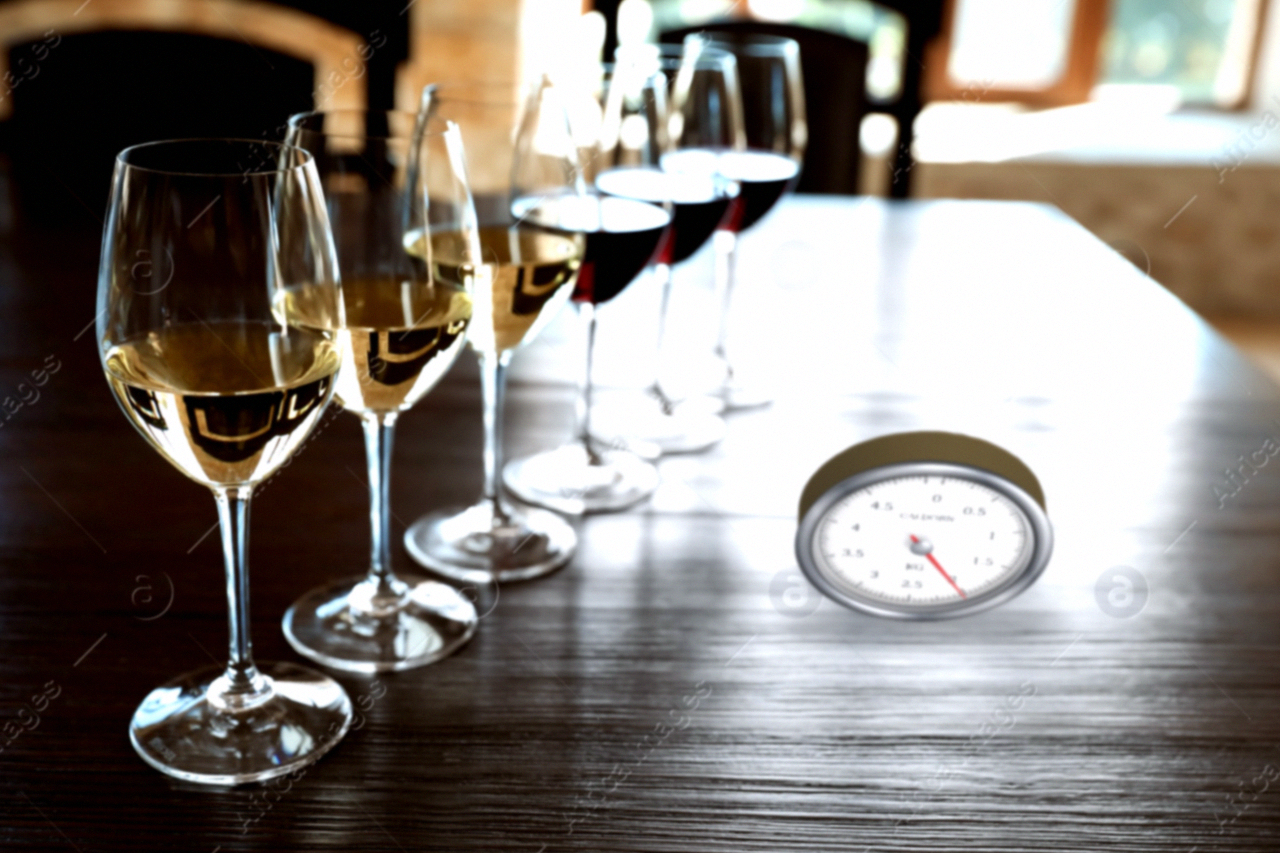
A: 2 kg
